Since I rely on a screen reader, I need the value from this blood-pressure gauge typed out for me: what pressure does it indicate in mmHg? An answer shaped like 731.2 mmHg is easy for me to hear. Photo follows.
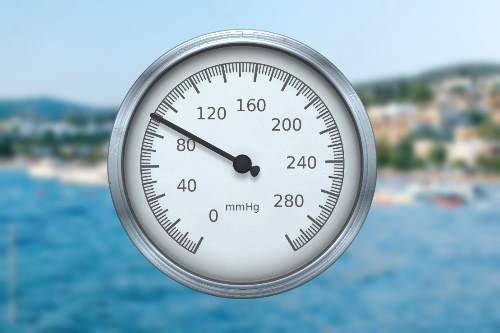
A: 90 mmHg
